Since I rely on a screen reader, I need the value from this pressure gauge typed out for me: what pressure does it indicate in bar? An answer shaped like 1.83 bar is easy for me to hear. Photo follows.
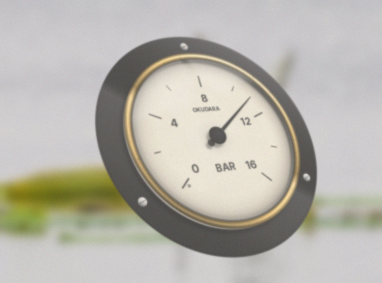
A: 11 bar
